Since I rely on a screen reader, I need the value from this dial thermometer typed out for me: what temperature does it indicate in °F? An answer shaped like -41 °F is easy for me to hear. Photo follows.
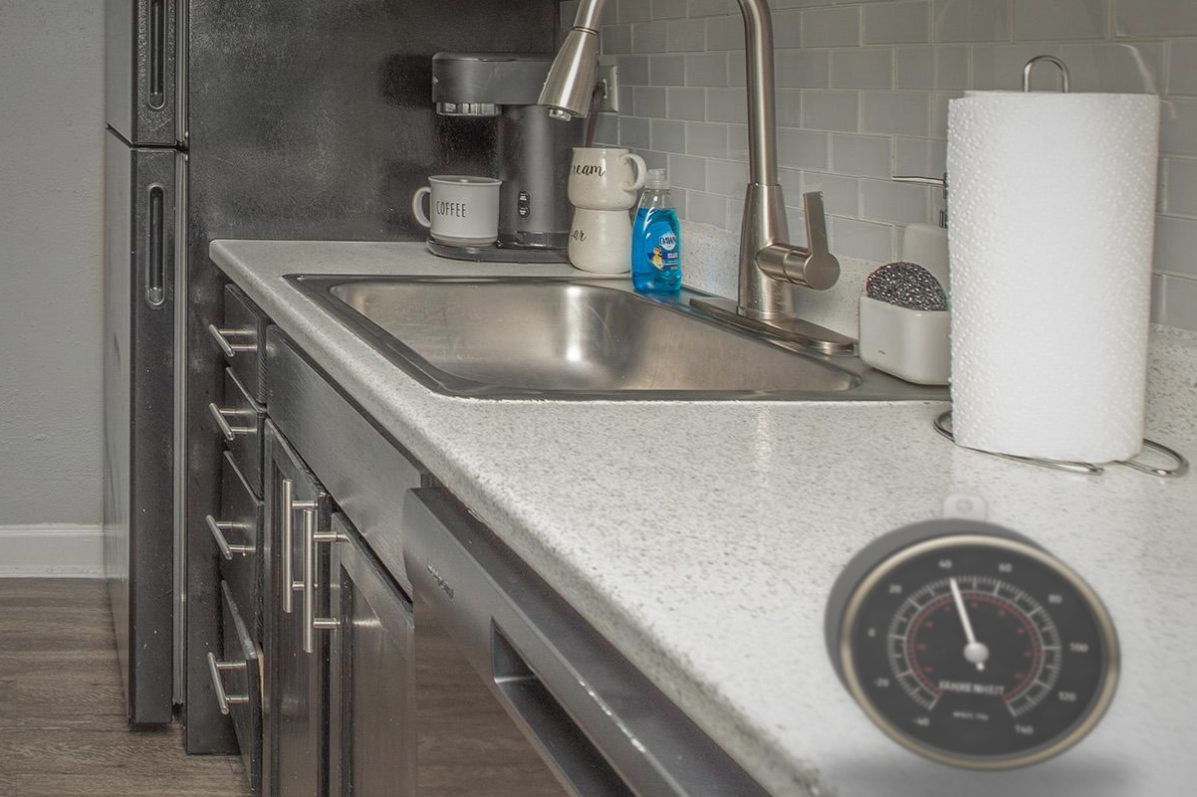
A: 40 °F
